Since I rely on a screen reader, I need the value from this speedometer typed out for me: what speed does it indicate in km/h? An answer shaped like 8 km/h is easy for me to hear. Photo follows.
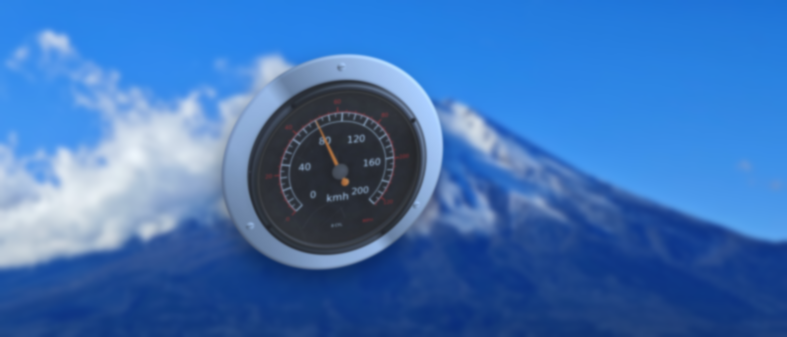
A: 80 km/h
